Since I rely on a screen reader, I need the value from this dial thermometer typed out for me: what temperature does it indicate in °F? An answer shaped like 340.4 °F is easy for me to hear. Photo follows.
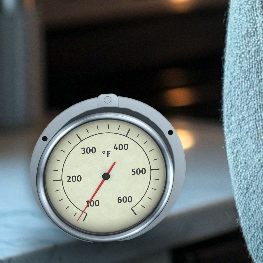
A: 110 °F
